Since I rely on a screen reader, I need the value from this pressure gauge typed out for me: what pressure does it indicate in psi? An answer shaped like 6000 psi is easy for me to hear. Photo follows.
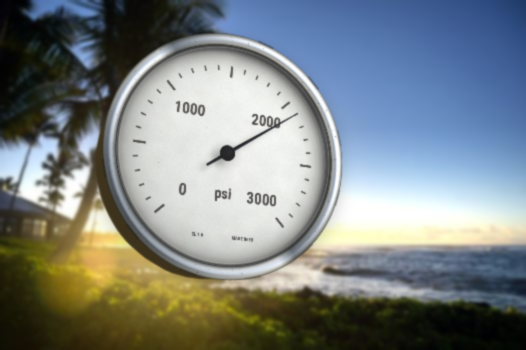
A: 2100 psi
